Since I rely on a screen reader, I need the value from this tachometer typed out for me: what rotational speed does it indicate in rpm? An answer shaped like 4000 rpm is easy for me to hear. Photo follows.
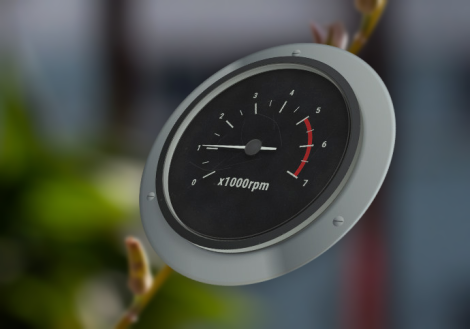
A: 1000 rpm
